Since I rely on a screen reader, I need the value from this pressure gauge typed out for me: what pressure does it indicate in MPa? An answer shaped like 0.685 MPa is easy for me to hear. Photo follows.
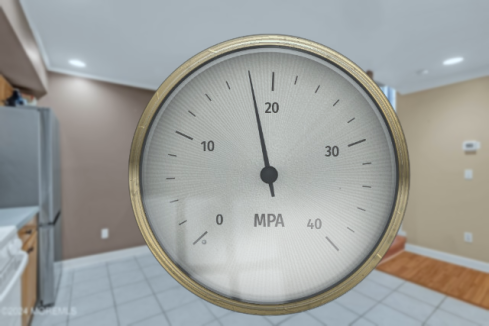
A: 18 MPa
